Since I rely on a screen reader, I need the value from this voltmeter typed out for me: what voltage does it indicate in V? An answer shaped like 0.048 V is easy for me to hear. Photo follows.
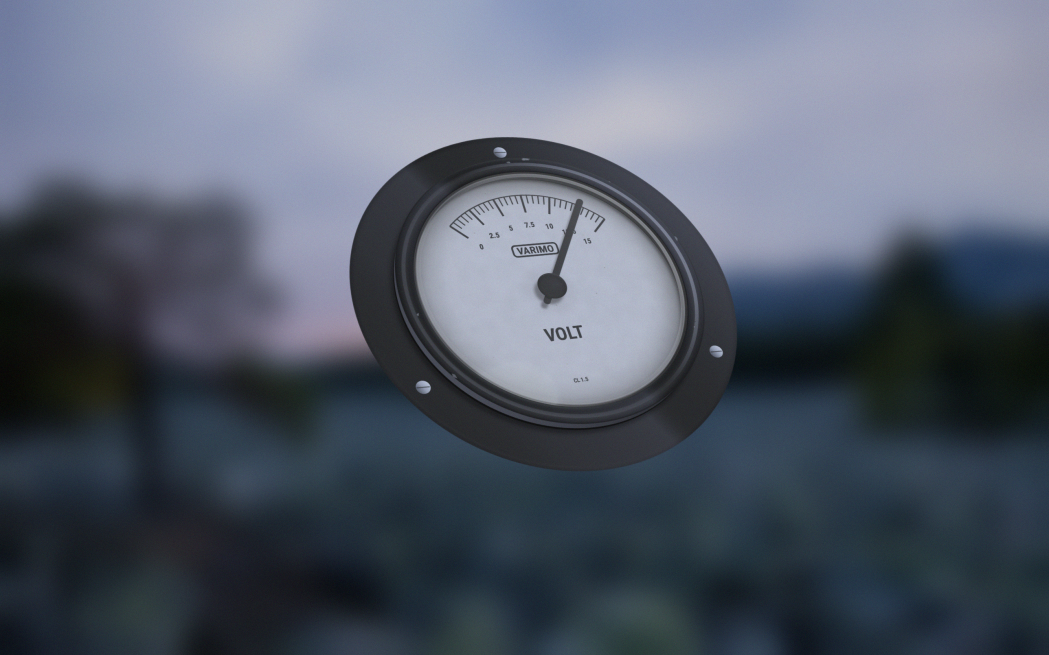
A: 12.5 V
